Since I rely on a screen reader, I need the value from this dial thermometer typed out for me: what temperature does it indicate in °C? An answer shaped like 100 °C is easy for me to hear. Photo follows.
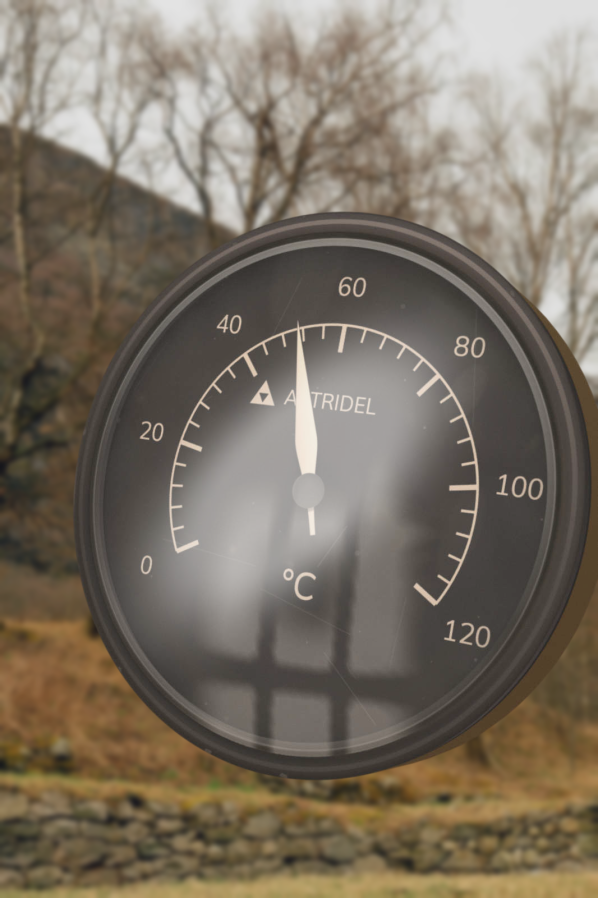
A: 52 °C
